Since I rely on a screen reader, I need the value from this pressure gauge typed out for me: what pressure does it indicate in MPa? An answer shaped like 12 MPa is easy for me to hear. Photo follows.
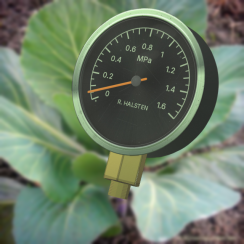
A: 0.05 MPa
